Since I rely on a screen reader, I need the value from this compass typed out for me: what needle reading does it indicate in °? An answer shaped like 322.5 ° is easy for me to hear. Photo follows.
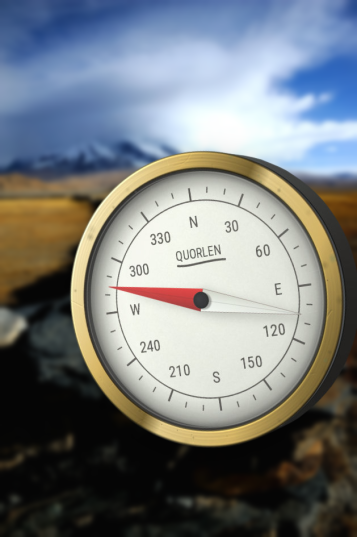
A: 285 °
